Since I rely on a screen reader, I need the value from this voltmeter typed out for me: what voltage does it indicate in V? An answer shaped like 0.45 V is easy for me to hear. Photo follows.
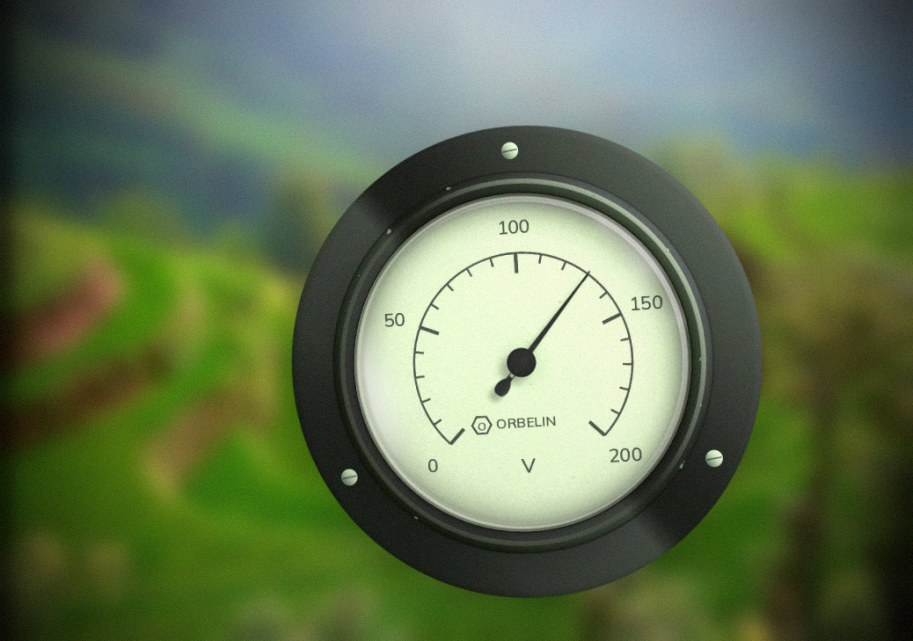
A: 130 V
